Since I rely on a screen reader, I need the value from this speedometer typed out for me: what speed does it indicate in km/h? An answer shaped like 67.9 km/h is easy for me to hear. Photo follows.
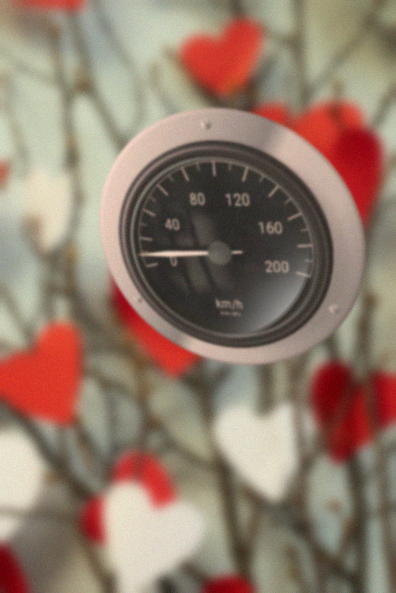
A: 10 km/h
